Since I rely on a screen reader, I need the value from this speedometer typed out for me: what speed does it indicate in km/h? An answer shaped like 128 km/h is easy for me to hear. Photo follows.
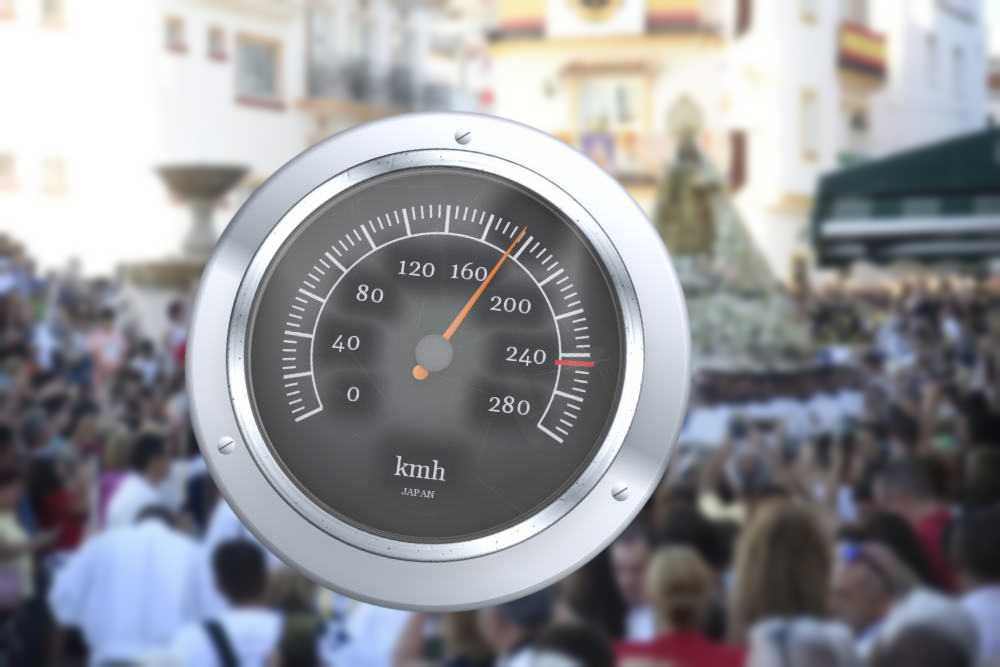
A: 176 km/h
